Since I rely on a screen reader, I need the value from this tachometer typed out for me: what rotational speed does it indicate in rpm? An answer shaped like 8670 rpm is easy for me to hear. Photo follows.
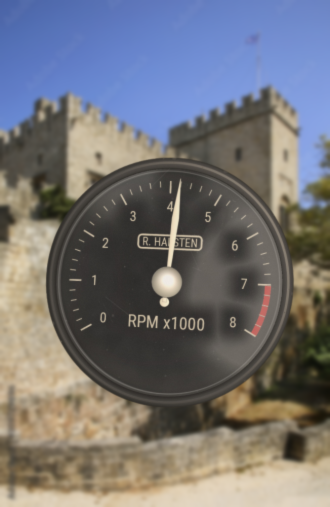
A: 4200 rpm
